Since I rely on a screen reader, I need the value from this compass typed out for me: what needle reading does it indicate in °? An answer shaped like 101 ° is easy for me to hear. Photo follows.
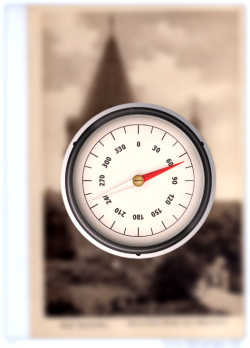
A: 67.5 °
